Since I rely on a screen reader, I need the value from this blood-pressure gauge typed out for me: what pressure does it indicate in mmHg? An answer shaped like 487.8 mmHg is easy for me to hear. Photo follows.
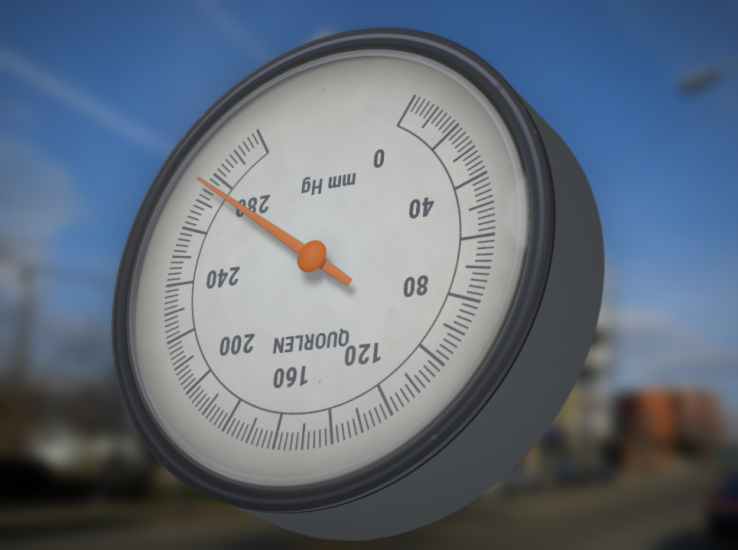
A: 276 mmHg
